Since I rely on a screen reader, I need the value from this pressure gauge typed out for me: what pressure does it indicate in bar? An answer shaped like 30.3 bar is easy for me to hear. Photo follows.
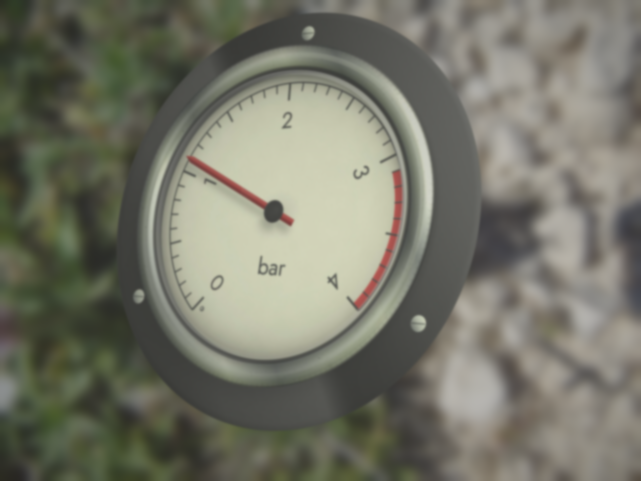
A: 1.1 bar
